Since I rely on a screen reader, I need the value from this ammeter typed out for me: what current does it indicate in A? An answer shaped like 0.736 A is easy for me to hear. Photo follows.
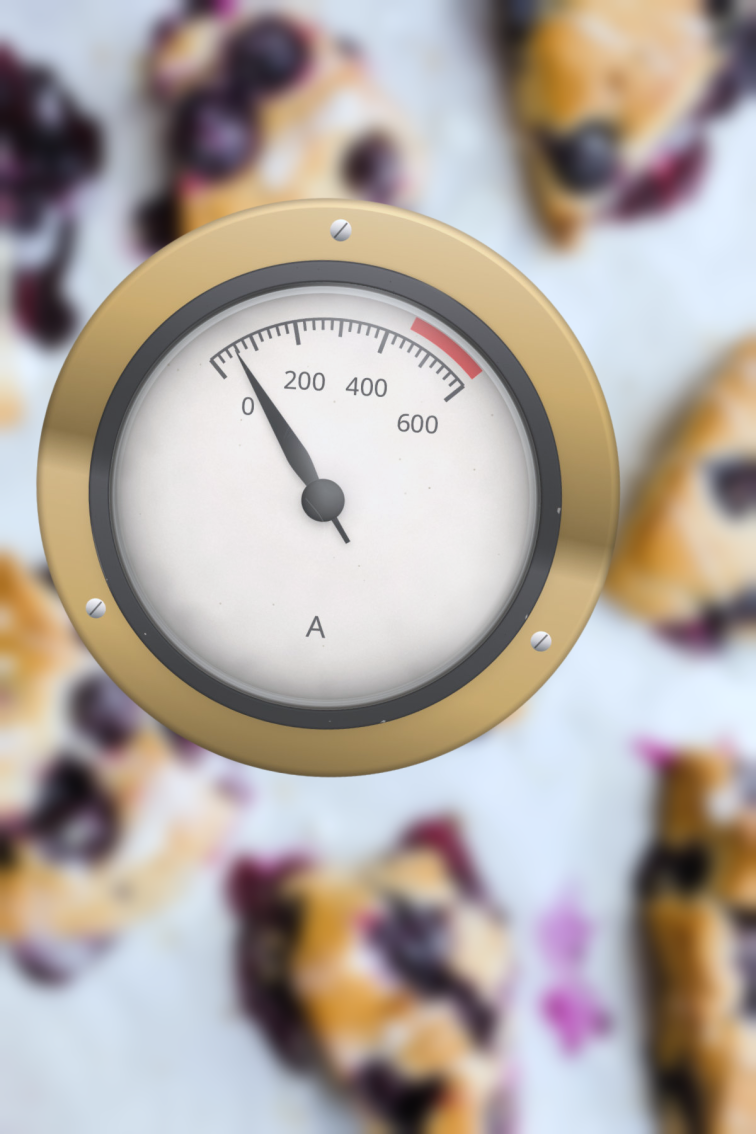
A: 60 A
